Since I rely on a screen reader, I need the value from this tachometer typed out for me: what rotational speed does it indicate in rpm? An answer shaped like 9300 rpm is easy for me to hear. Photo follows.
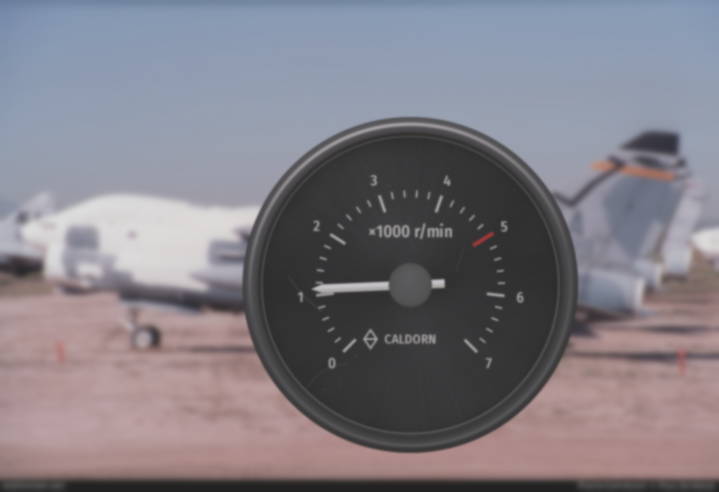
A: 1100 rpm
